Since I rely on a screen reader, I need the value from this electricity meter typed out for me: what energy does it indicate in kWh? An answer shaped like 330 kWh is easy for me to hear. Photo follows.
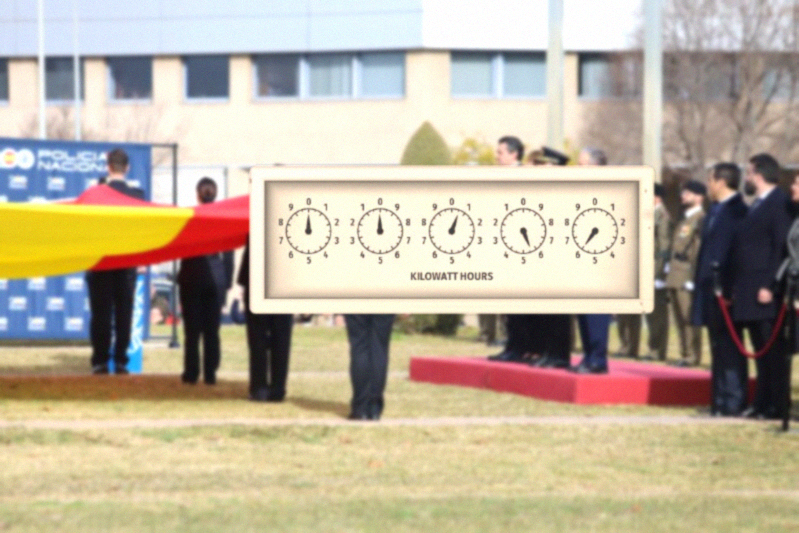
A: 56 kWh
